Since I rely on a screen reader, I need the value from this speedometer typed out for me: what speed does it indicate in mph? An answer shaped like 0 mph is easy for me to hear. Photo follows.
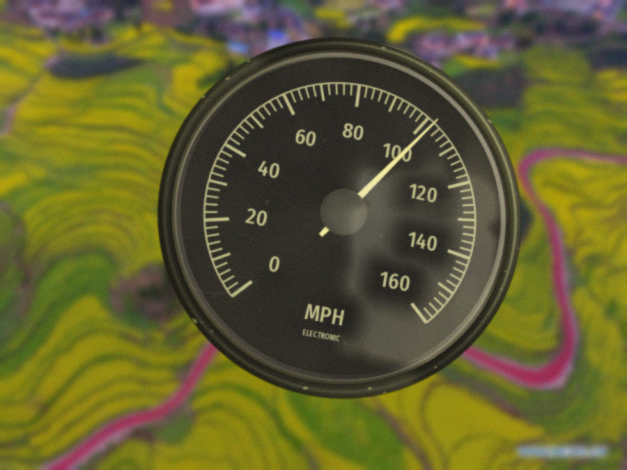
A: 102 mph
